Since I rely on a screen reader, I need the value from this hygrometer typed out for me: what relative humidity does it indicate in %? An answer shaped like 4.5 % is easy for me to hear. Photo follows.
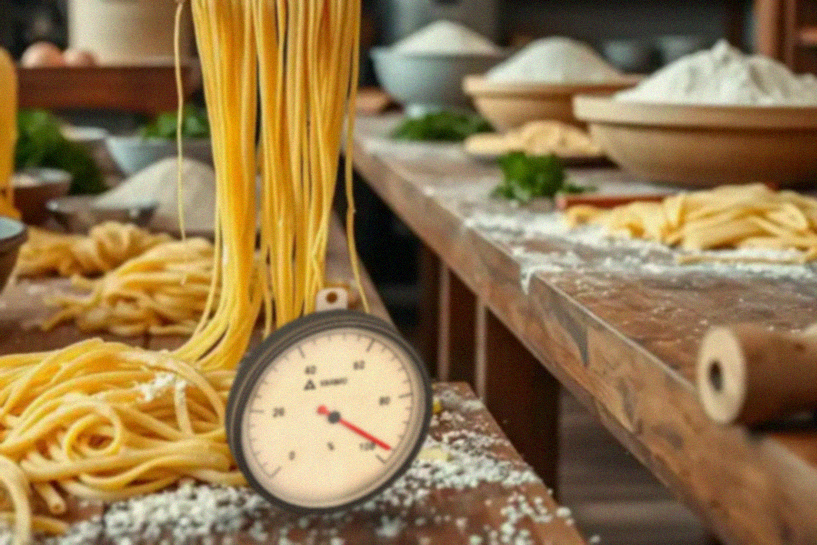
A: 96 %
